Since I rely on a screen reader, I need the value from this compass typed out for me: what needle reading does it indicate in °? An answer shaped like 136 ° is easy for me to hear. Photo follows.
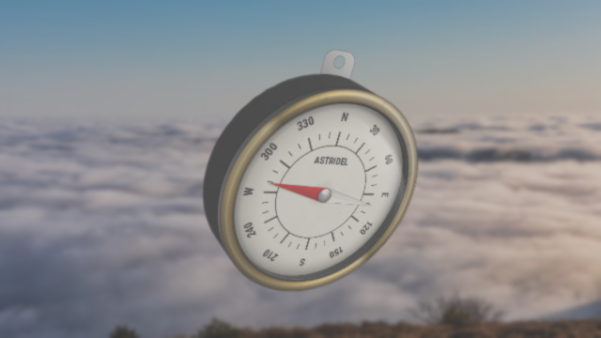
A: 280 °
